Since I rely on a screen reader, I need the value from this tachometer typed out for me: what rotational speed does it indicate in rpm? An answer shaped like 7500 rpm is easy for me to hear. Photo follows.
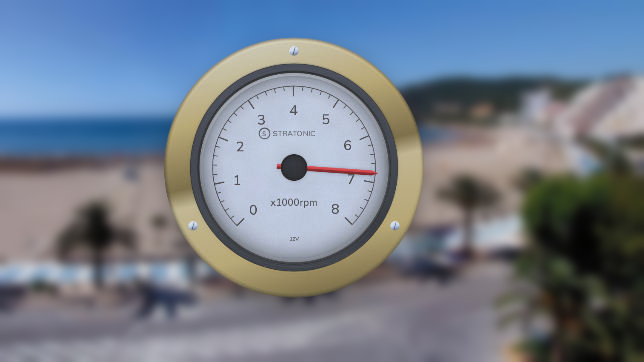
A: 6800 rpm
